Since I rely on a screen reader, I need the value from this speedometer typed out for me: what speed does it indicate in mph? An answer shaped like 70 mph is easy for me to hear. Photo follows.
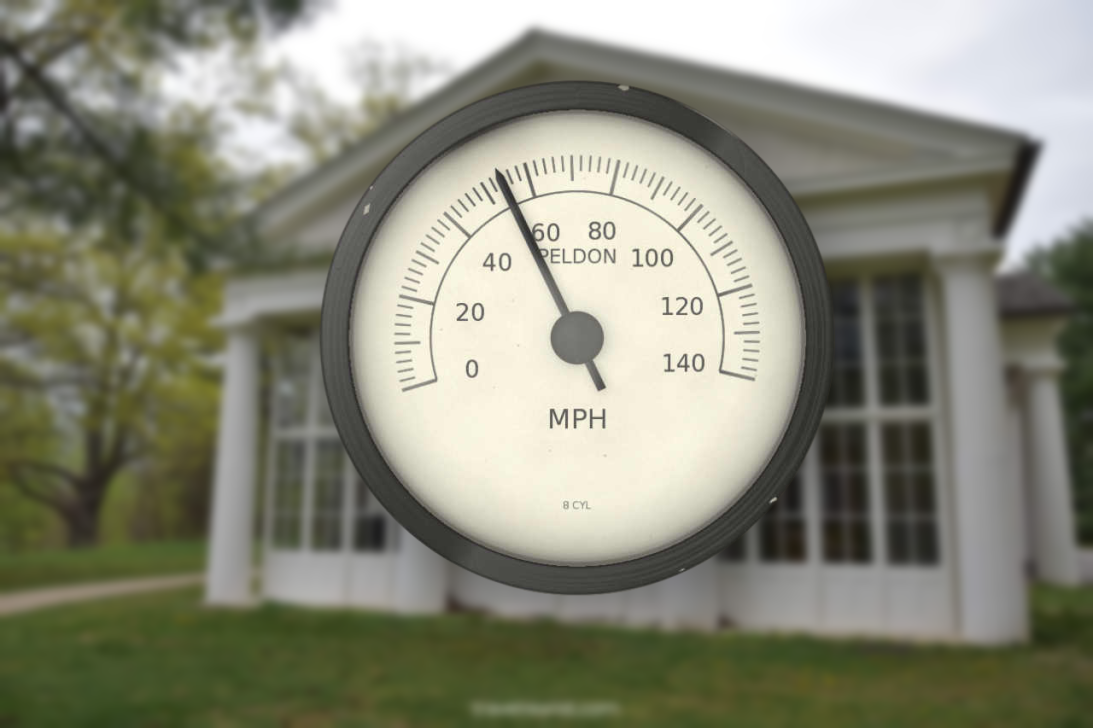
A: 54 mph
